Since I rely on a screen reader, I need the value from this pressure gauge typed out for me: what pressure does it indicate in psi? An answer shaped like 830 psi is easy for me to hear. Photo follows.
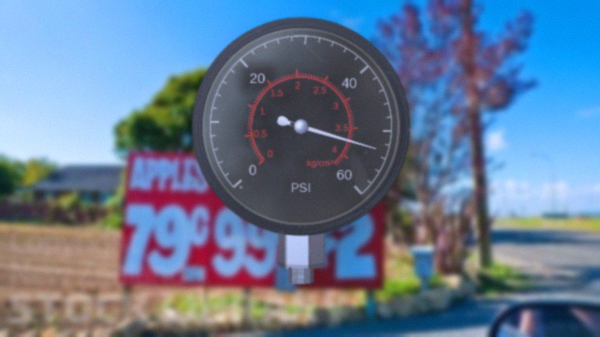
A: 53 psi
